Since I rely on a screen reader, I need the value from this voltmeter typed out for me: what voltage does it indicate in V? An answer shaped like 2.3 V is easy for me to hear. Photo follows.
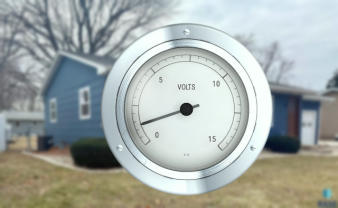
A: 1.25 V
